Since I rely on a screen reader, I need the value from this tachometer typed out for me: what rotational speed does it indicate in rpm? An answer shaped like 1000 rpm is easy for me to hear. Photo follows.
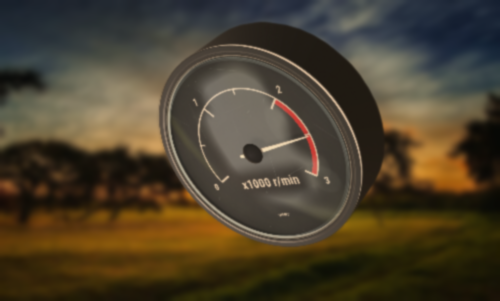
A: 2500 rpm
